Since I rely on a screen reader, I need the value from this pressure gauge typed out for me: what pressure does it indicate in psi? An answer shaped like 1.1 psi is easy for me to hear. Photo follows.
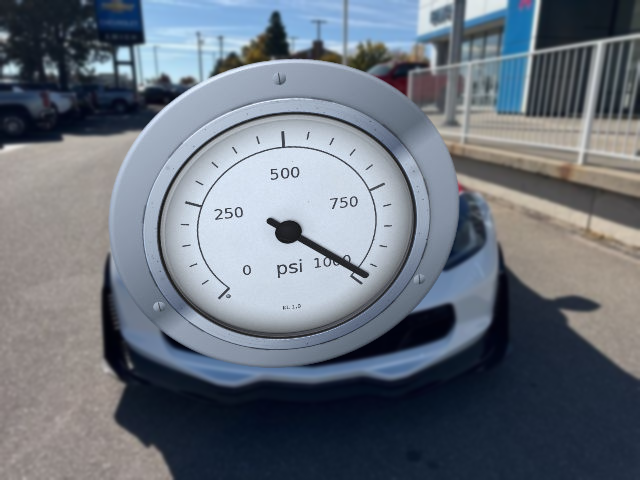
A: 975 psi
